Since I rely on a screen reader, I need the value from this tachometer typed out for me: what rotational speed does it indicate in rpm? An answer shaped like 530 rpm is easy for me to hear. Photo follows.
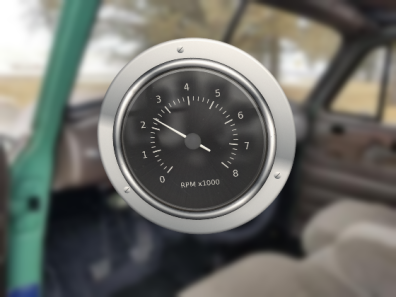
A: 2400 rpm
